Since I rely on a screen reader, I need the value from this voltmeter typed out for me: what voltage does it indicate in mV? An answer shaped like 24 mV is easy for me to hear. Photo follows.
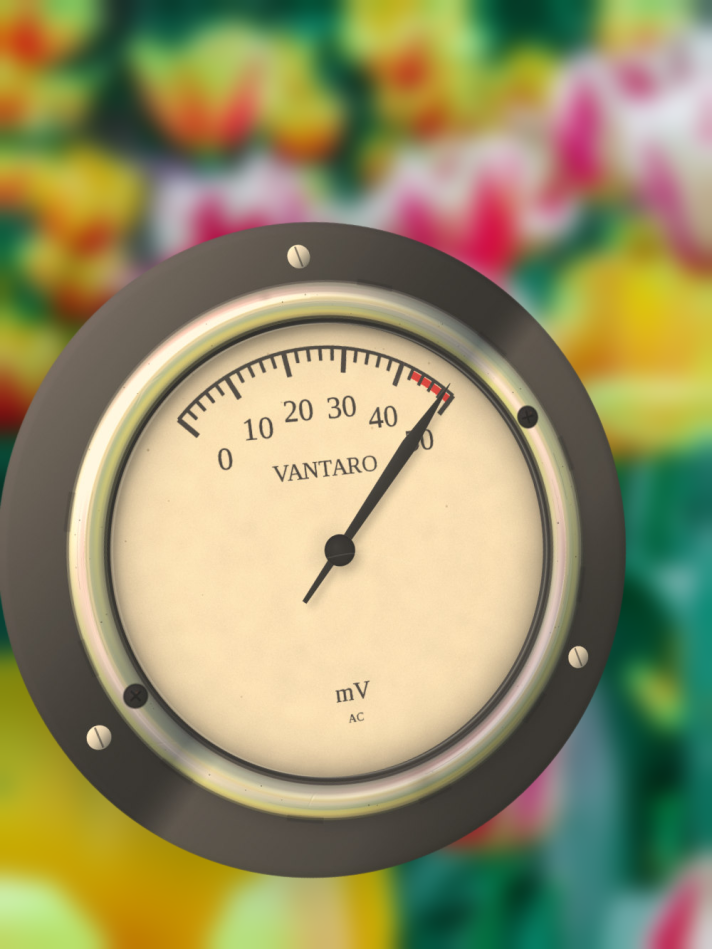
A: 48 mV
